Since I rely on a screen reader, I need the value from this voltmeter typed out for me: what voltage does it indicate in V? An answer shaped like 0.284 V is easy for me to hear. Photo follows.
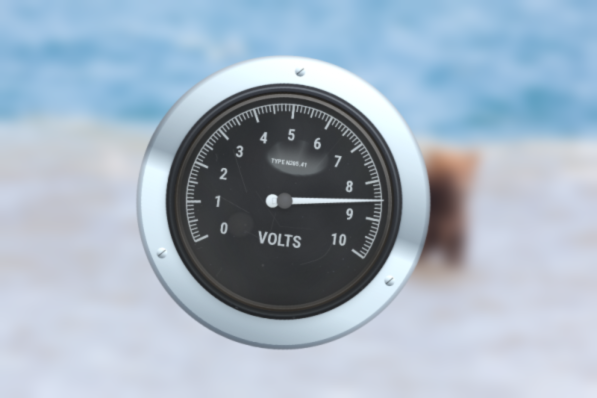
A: 8.5 V
